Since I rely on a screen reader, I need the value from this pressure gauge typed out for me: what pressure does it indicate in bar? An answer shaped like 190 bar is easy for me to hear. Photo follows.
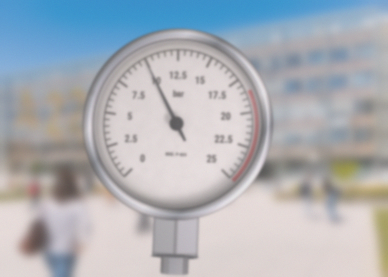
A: 10 bar
